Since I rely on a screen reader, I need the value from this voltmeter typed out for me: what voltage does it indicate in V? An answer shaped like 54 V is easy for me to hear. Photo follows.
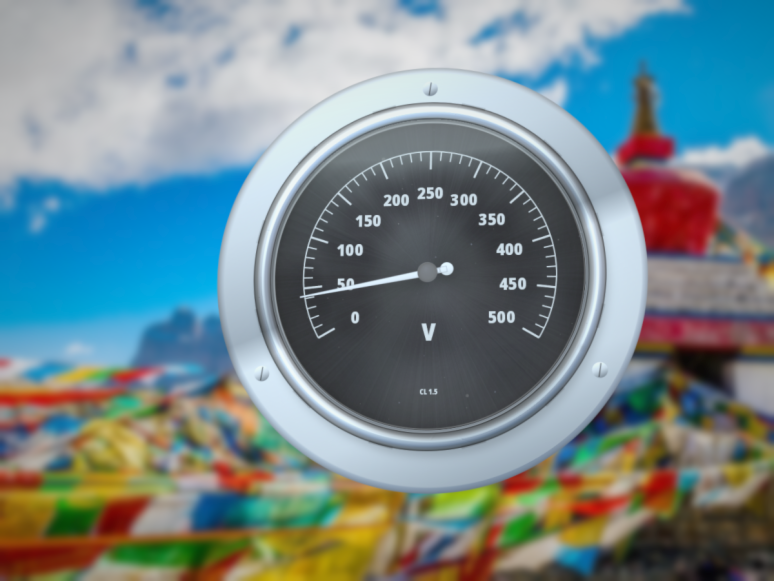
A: 40 V
